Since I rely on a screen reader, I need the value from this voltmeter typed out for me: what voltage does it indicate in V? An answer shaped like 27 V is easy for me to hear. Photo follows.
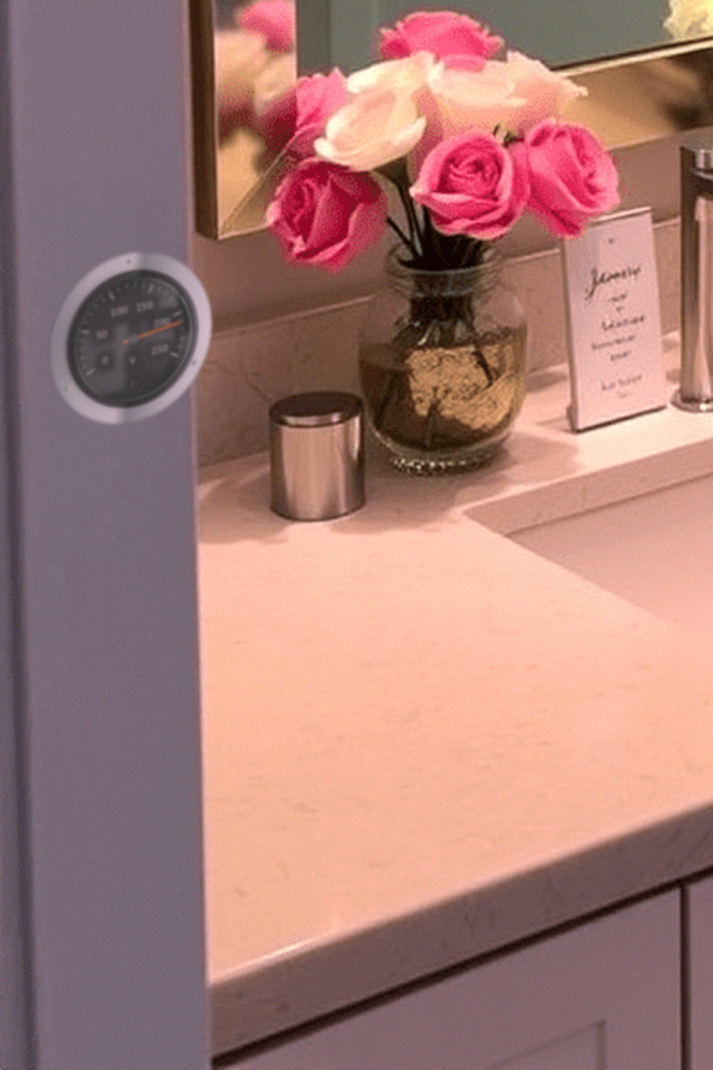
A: 210 V
